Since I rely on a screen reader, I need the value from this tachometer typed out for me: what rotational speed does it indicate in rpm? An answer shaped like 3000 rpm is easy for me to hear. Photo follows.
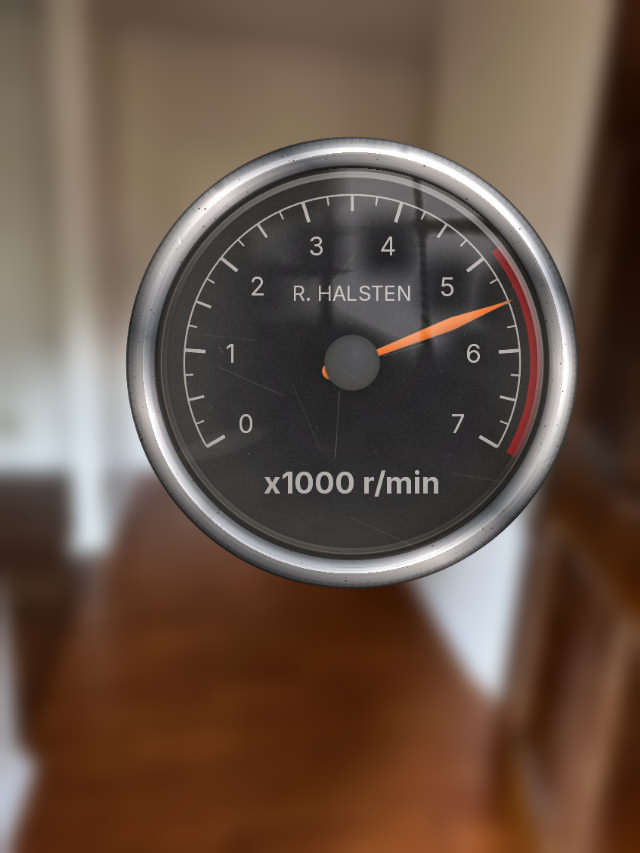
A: 5500 rpm
